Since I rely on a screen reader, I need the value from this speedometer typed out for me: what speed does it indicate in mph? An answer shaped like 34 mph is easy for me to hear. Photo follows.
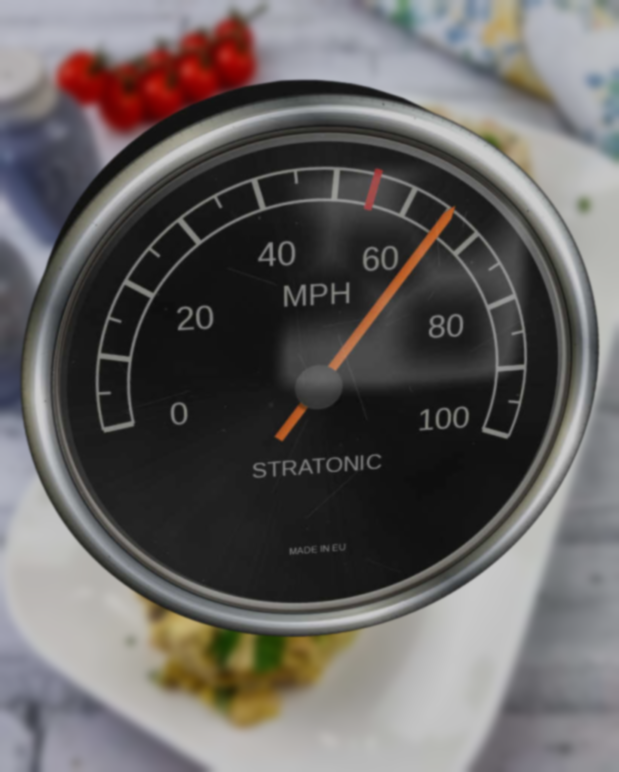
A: 65 mph
